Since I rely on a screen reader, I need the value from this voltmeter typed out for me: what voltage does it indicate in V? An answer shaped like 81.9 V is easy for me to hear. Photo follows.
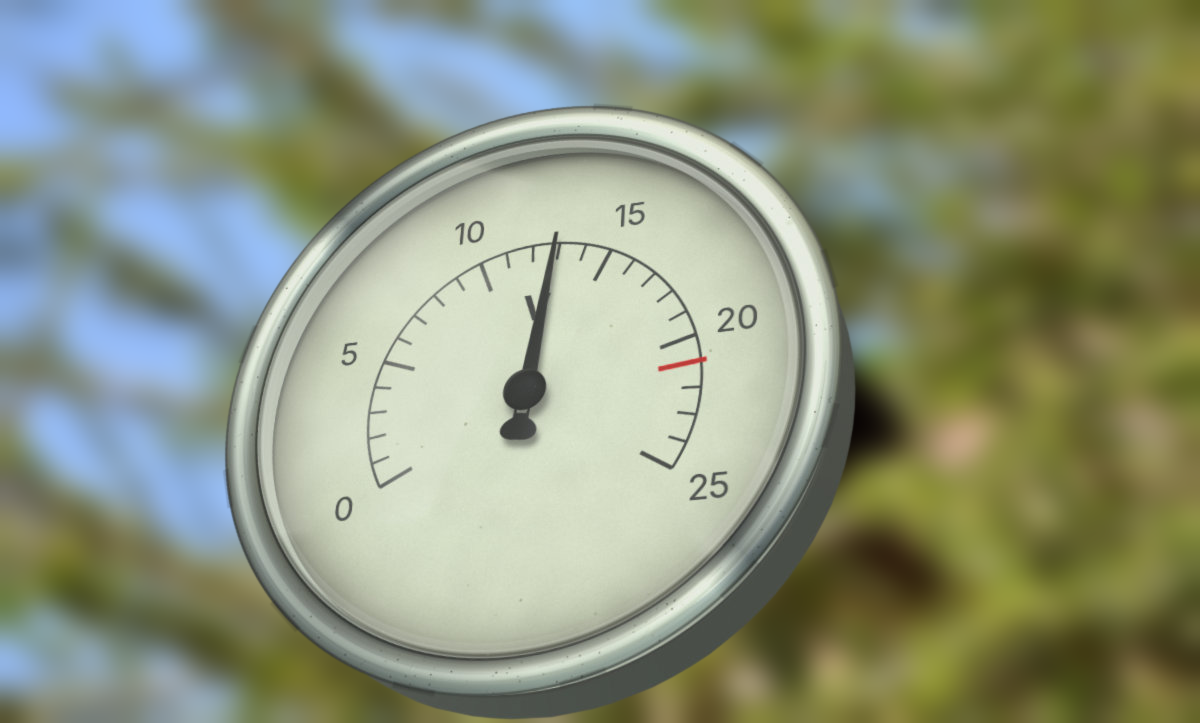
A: 13 V
